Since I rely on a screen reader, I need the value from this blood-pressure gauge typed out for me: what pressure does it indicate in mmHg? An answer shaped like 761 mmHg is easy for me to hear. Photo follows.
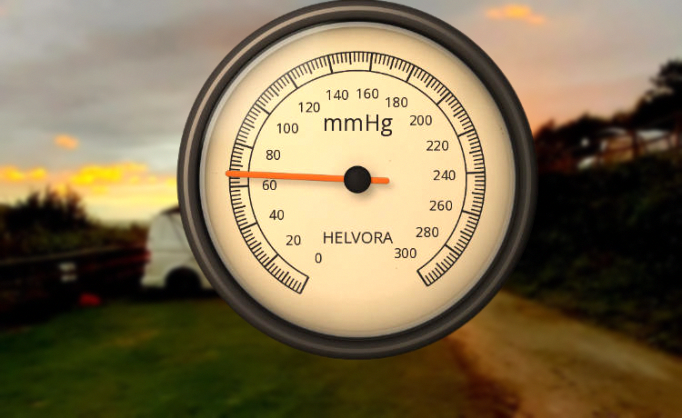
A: 66 mmHg
